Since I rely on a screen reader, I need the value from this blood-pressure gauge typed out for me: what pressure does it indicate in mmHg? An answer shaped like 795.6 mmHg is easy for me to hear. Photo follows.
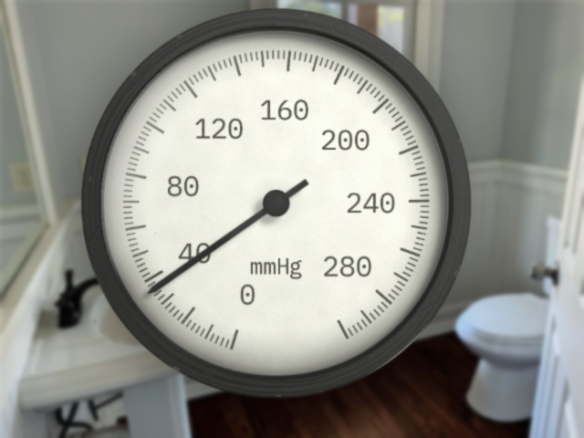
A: 36 mmHg
